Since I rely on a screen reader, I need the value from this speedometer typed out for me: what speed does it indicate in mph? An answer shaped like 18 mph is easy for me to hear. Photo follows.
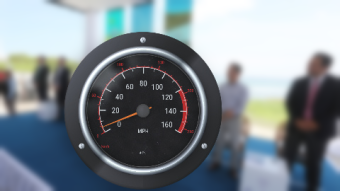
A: 5 mph
